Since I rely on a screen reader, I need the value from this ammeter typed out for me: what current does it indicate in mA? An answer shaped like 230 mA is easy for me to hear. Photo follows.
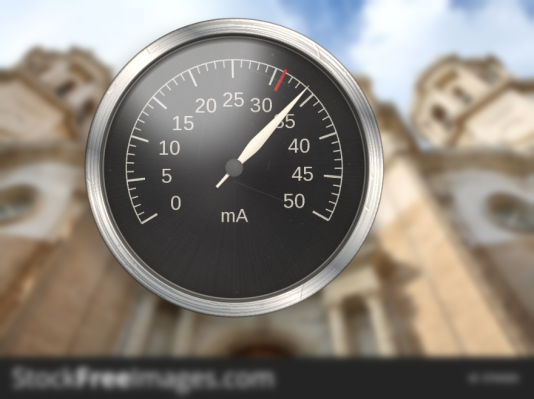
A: 34 mA
